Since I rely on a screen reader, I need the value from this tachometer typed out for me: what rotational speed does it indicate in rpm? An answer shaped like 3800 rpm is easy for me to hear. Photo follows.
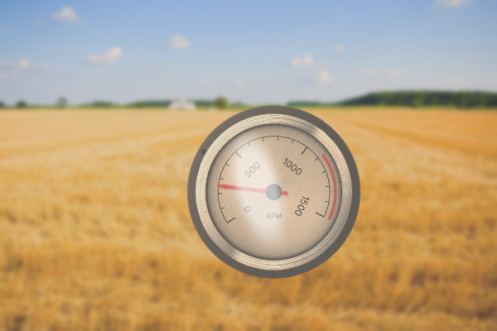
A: 250 rpm
